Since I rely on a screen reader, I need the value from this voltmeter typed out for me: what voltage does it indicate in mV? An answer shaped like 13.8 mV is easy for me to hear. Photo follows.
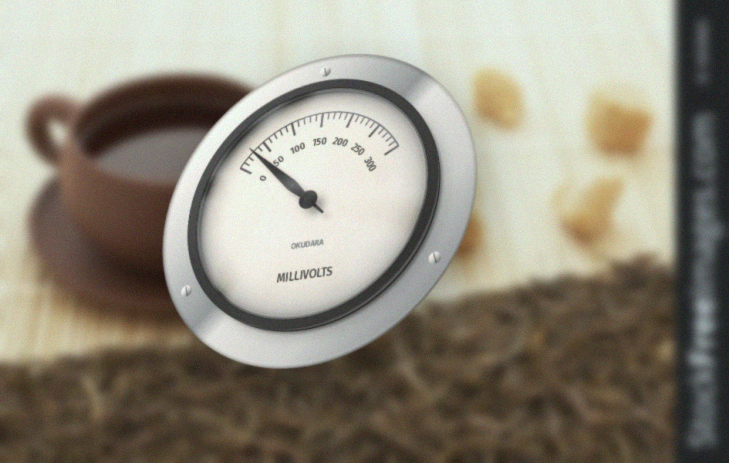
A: 30 mV
